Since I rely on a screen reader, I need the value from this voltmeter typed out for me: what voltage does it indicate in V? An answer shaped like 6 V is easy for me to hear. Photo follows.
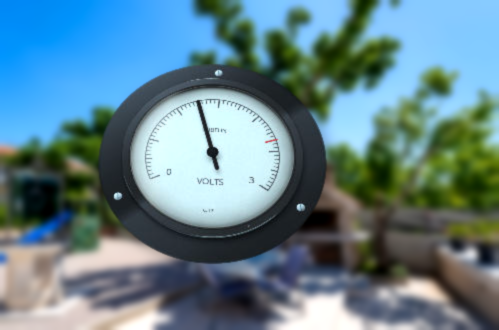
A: 1.25 V
